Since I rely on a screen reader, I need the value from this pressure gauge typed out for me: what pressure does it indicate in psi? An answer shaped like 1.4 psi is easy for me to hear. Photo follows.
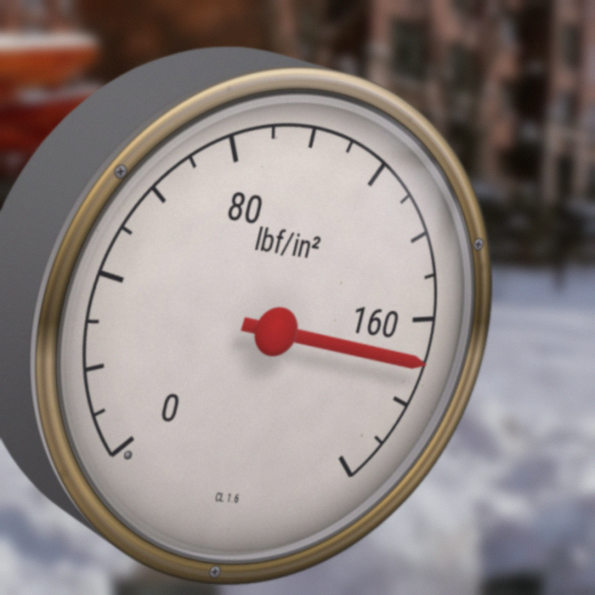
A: 170 psi
